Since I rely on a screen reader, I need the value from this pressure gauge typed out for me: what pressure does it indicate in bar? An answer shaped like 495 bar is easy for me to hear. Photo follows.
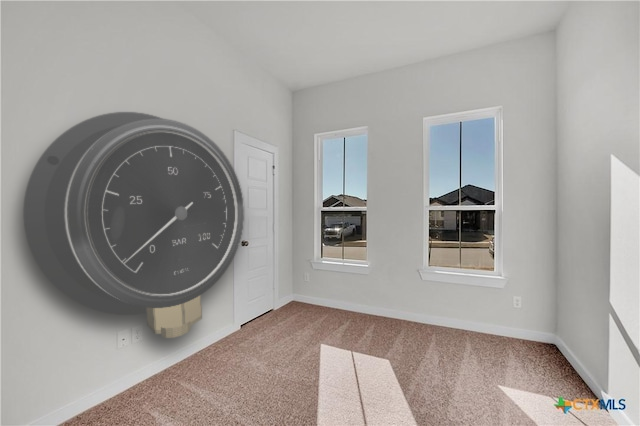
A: 5 bar
